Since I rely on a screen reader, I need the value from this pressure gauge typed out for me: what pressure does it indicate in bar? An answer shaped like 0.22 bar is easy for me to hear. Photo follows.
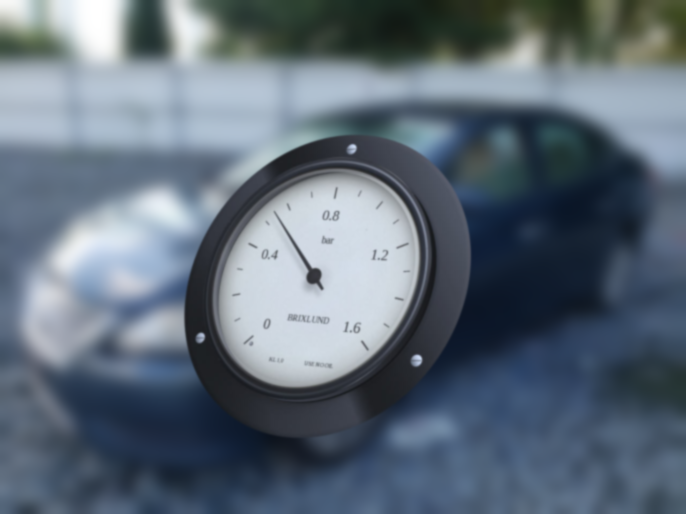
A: 0.55 bar
